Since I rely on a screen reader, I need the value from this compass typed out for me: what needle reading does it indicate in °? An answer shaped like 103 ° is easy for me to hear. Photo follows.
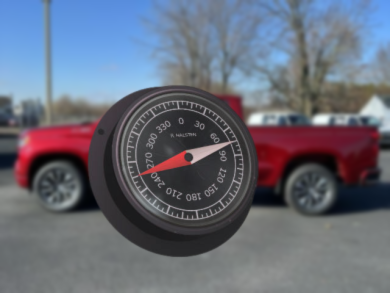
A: 255 °
